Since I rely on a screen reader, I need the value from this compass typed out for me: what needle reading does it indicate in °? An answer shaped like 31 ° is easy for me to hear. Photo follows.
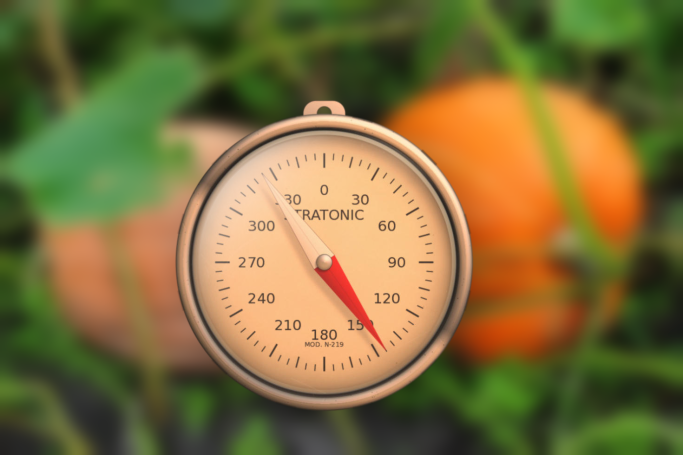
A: 145 °
